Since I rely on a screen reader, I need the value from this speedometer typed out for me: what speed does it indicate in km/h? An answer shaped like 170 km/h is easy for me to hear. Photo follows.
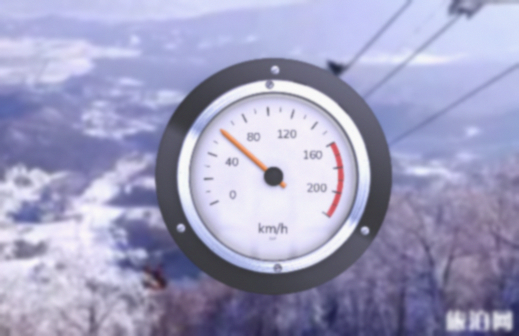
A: 60 km/h
